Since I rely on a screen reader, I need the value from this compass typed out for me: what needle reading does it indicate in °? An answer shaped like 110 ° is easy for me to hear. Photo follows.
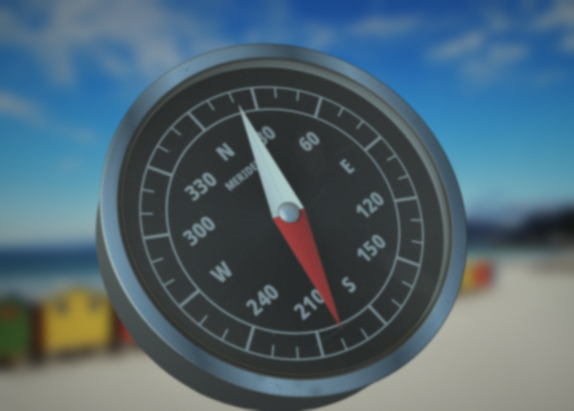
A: 200 °
